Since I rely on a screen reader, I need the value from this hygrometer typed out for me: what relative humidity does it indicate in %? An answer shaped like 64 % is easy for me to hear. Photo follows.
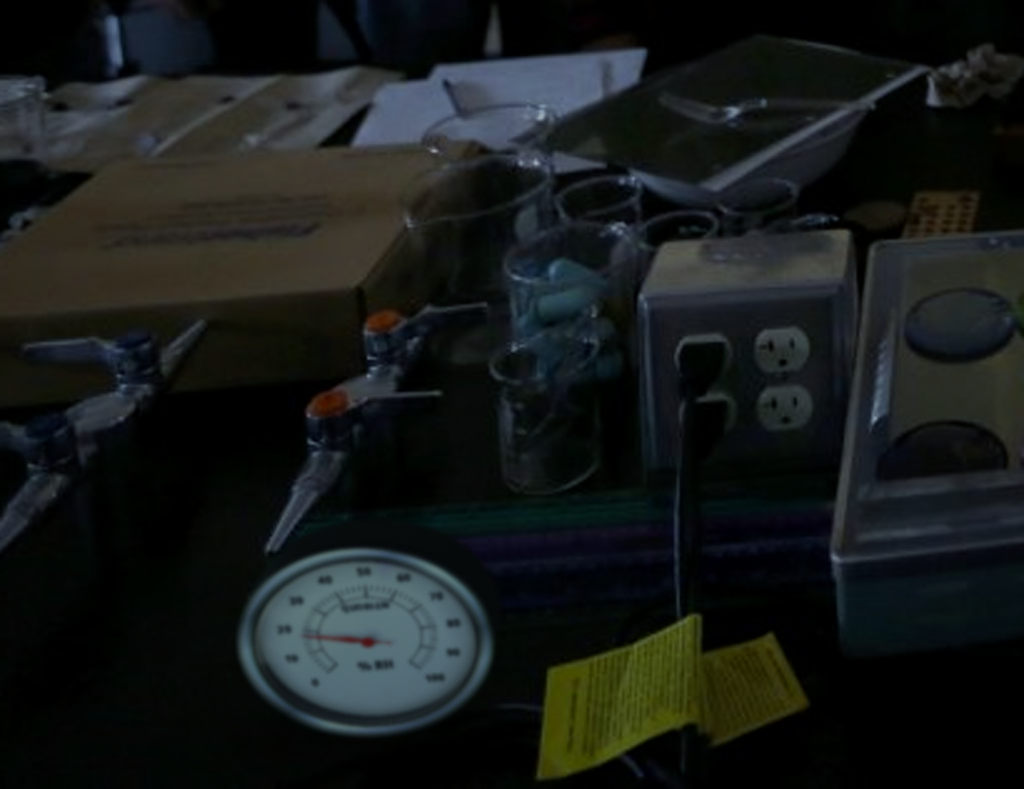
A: 20 %
